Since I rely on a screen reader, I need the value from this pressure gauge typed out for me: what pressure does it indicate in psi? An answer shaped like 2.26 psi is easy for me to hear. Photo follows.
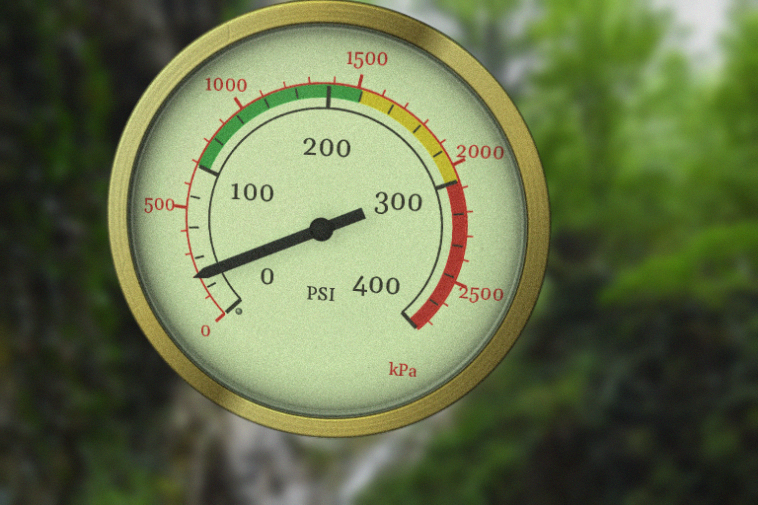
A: 30 psi
